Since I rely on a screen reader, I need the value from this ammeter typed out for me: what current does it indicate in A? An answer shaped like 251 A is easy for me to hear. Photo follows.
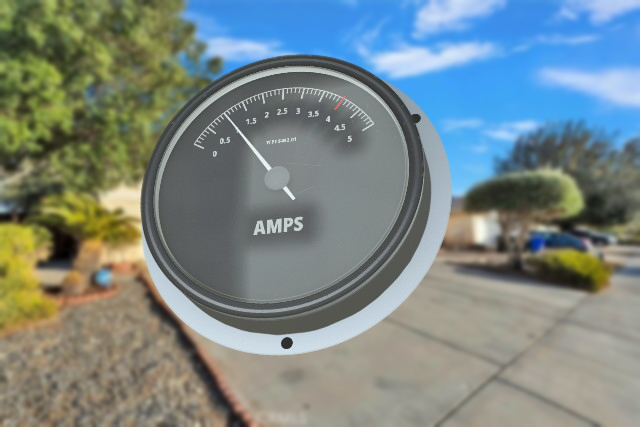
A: 1 A
